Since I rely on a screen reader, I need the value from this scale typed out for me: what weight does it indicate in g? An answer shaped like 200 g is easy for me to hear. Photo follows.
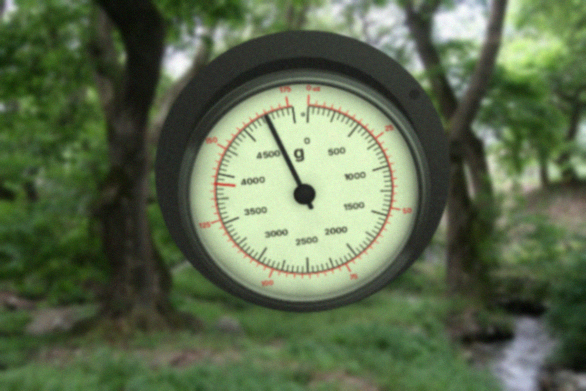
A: 4750 g
